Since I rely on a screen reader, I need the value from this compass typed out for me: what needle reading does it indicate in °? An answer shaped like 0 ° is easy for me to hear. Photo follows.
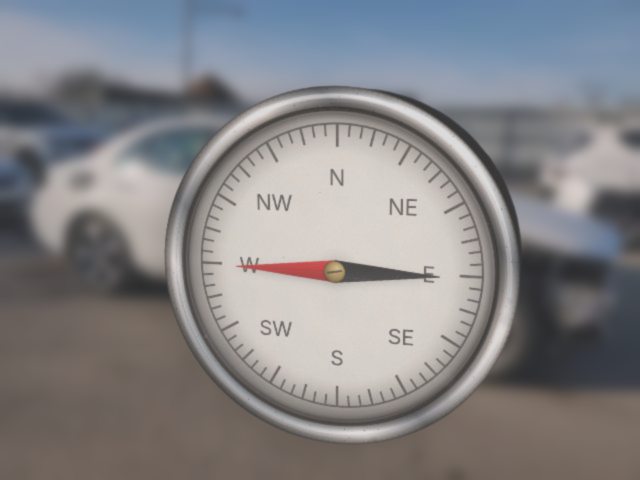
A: 270 °
